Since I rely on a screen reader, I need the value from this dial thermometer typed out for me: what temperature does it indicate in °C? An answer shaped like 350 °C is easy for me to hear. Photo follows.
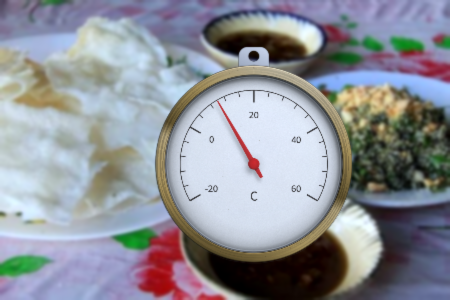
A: 10 °C
